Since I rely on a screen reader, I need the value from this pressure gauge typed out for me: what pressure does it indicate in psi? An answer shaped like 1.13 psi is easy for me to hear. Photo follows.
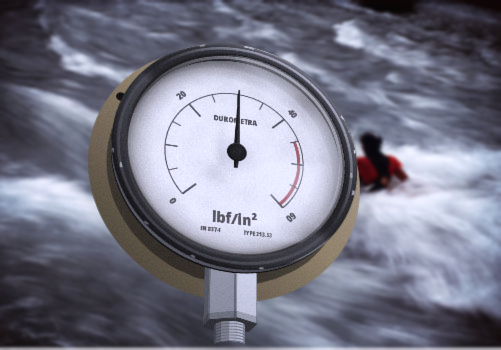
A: 30 psi
